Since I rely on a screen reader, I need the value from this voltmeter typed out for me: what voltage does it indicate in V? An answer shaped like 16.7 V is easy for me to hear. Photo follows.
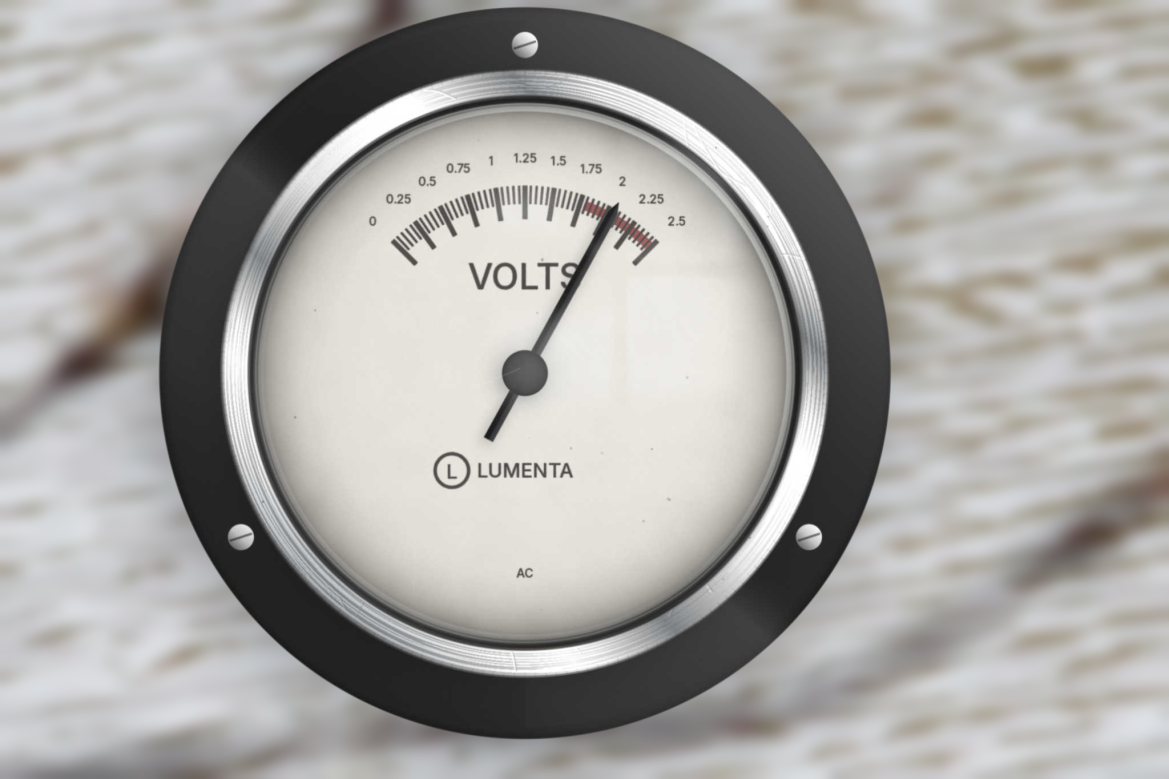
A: 2.05 V
